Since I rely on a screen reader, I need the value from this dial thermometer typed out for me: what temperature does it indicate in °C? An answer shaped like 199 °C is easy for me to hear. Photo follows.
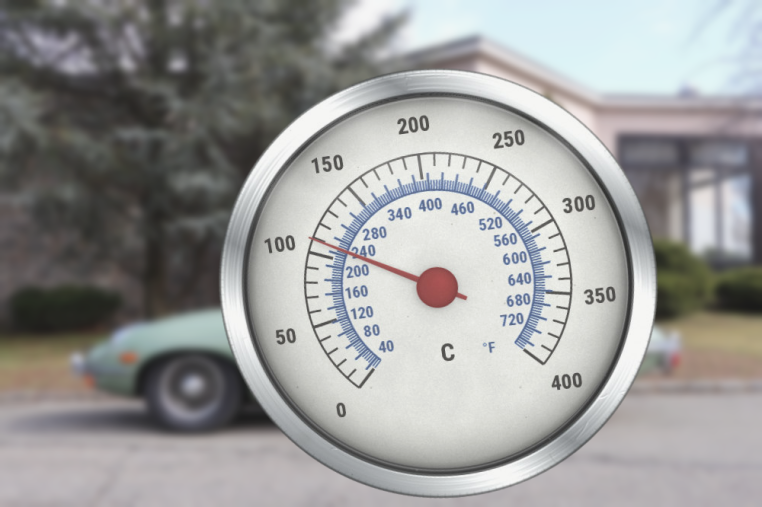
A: 110 °C
